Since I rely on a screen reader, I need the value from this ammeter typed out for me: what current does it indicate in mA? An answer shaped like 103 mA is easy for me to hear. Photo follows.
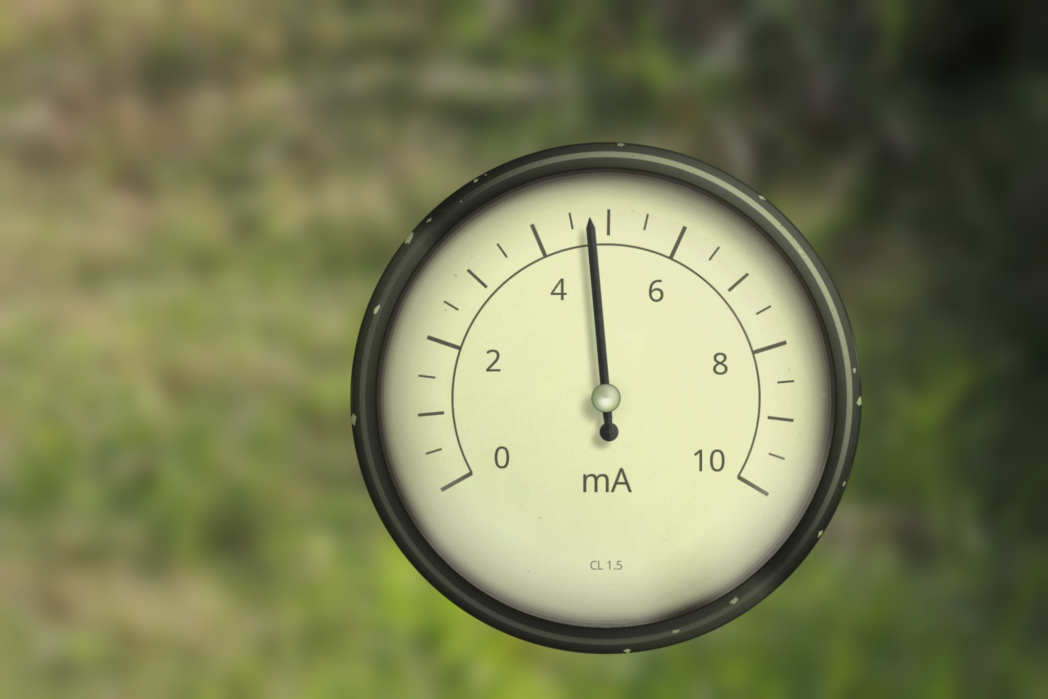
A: 4.75 mA
